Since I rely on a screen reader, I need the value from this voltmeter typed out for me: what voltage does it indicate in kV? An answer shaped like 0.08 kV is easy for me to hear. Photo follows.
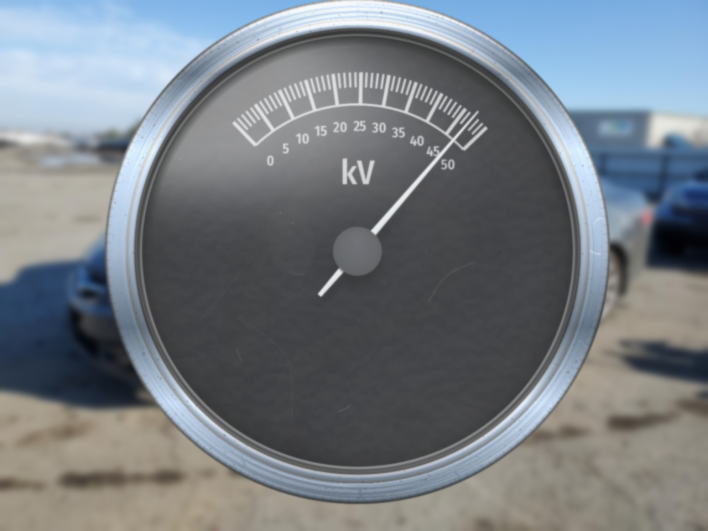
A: 47 kV
